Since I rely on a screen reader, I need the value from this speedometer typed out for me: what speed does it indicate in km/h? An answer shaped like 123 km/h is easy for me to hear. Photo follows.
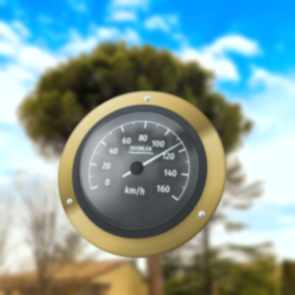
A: 115 km/h
